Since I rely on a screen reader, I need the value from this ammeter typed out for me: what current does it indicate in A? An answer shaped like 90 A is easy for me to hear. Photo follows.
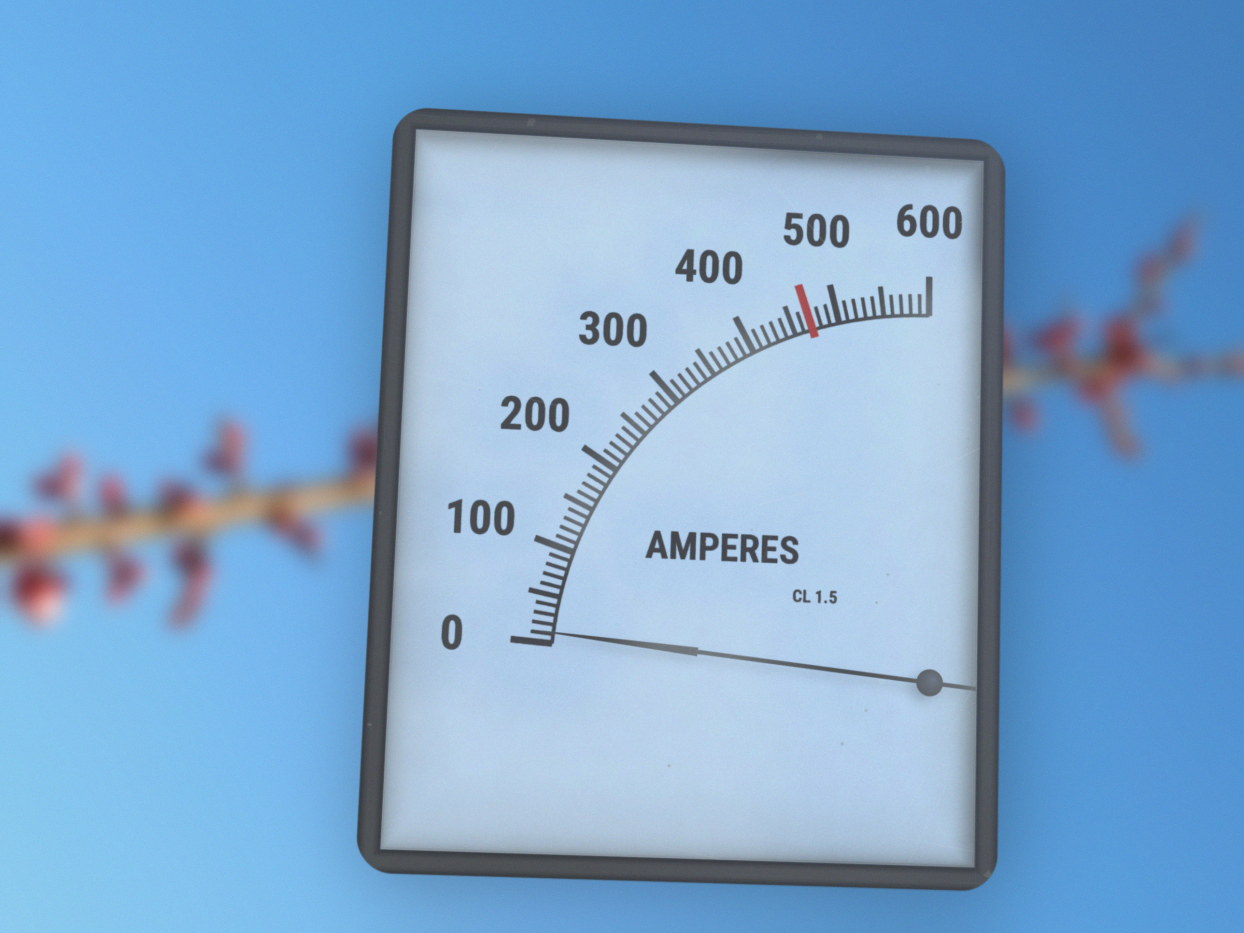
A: 10 A
